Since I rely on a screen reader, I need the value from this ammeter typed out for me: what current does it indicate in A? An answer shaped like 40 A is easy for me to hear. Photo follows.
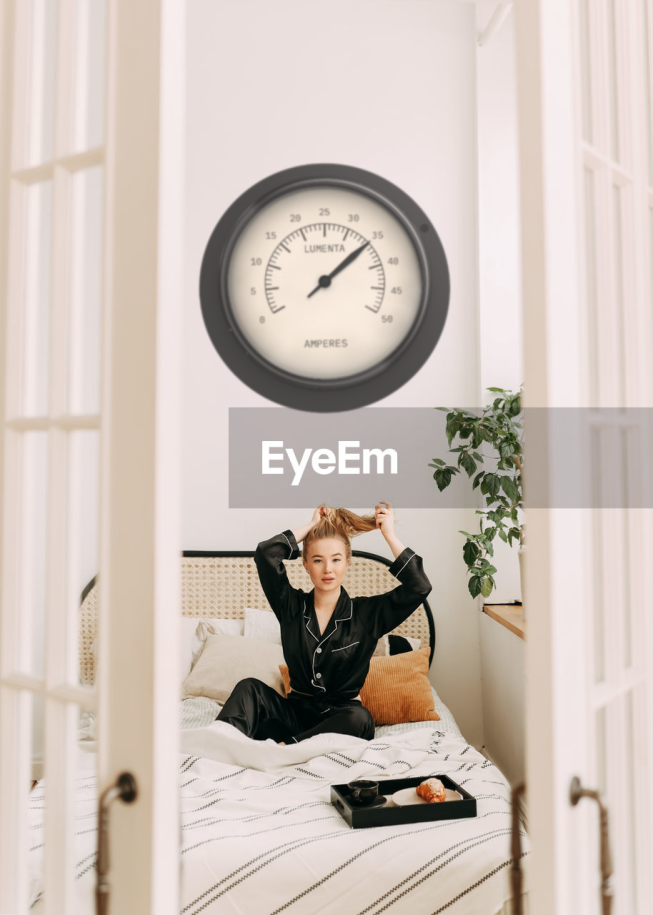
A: 35 A
